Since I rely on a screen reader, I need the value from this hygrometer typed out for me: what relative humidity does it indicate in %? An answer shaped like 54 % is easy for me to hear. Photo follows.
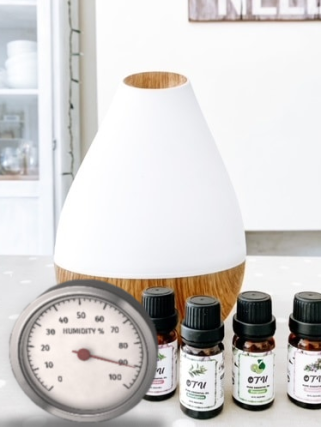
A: 90 %
